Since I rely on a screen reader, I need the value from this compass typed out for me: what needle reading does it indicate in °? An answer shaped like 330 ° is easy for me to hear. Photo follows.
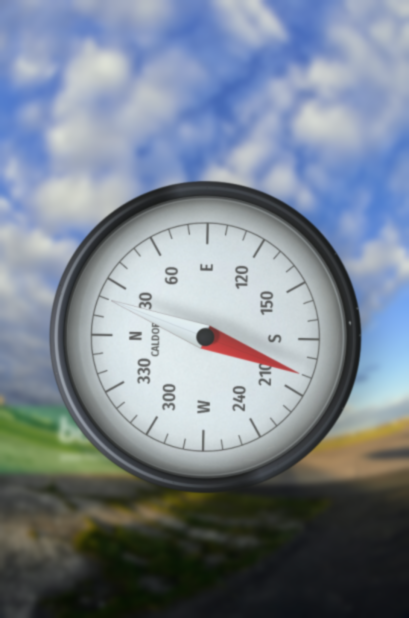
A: 200 °
